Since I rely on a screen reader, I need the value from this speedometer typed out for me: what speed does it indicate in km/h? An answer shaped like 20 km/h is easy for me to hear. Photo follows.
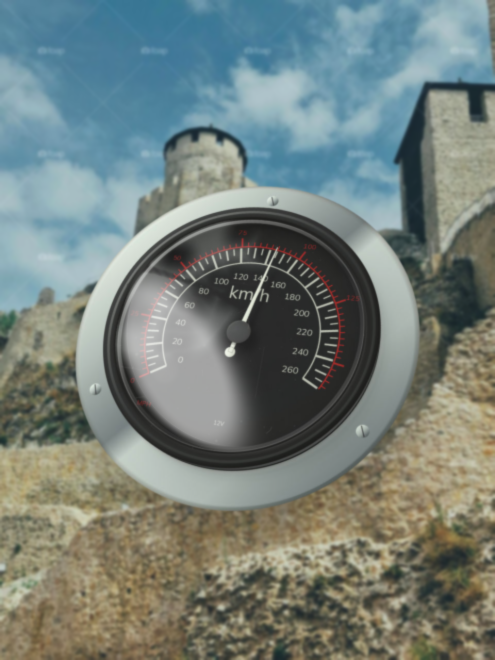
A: 145 km/h
